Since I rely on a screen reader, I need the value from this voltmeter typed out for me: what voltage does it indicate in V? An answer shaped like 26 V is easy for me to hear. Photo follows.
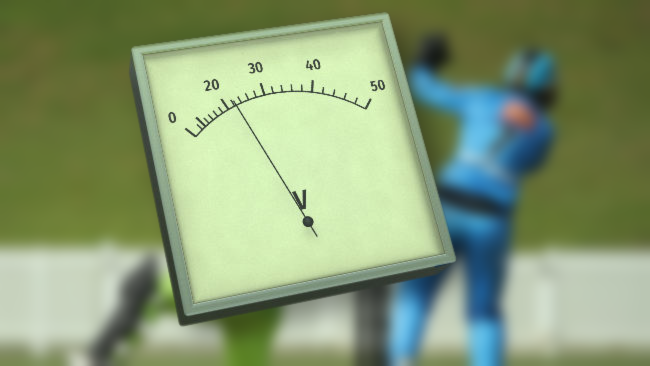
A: 22 V
